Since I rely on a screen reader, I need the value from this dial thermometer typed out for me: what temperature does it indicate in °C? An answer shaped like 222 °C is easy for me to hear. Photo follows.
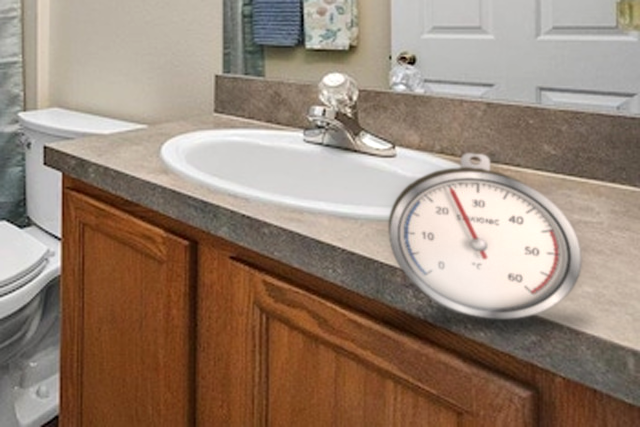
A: 25 °C
